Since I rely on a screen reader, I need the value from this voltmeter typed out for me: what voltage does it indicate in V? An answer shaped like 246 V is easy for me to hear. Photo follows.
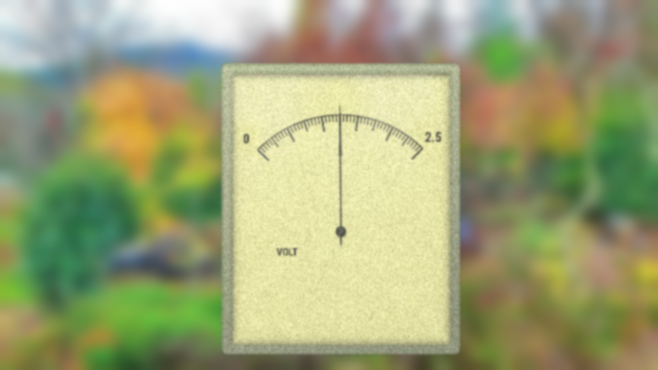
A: 1.25 V
